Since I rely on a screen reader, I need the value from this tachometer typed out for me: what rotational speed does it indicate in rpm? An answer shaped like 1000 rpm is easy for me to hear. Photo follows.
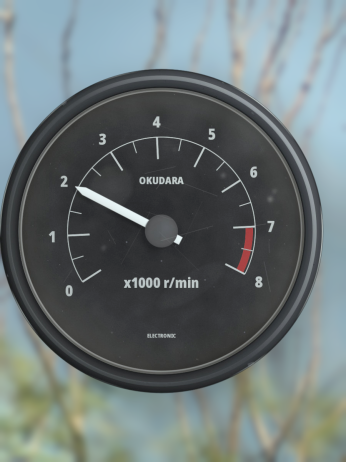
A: 2000 rpm
